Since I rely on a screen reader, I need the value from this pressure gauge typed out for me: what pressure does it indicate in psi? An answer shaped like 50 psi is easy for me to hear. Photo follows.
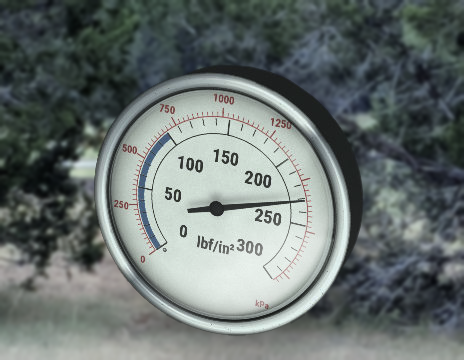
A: 230 psi
